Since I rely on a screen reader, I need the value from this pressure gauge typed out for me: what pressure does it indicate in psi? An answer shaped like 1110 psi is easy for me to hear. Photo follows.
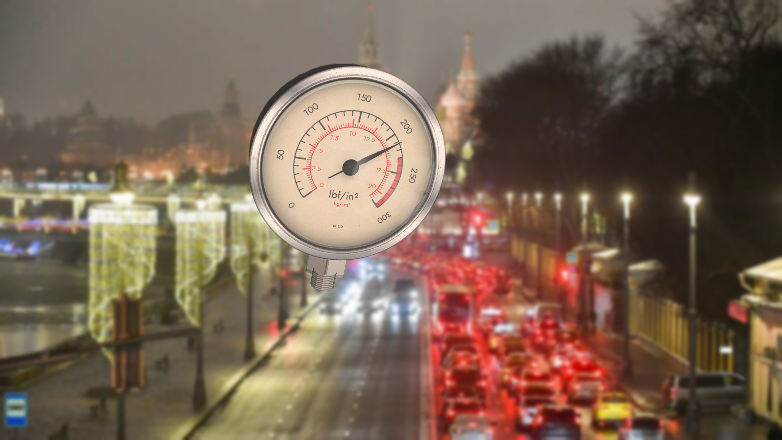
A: 210 psi
